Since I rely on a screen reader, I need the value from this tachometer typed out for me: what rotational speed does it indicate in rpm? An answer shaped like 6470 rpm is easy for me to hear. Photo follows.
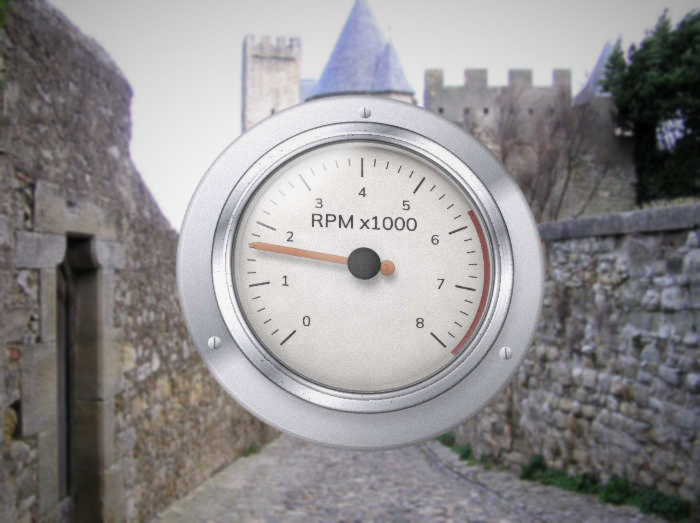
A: 1600 rpm
